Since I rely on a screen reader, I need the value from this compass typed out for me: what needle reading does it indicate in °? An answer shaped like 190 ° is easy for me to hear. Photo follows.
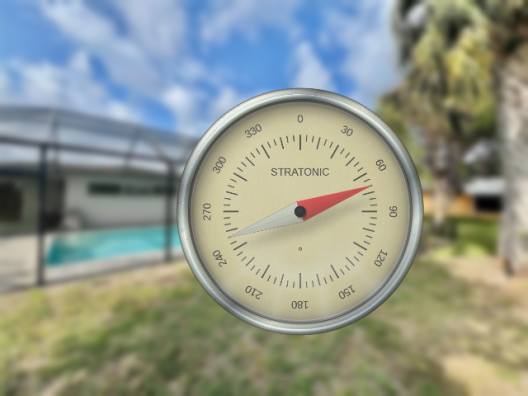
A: 70 °
